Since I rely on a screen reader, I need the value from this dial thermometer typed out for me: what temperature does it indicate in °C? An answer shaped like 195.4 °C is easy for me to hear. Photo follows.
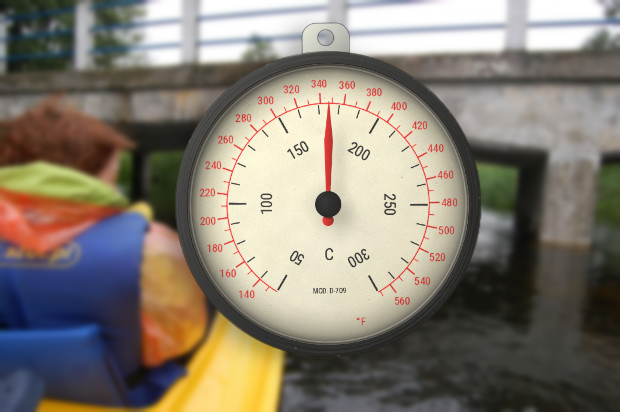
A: 175 °C
